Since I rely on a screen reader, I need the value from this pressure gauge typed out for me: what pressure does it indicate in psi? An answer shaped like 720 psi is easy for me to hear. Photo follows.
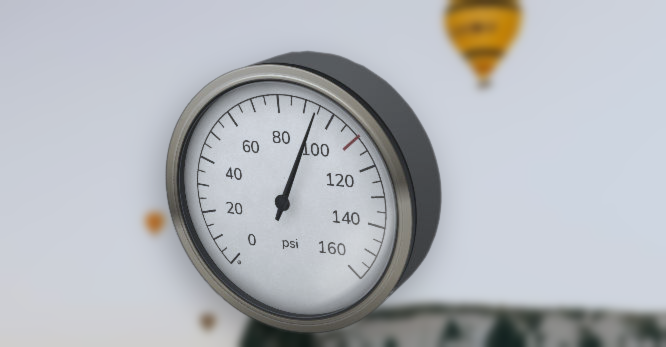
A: 95 psi
